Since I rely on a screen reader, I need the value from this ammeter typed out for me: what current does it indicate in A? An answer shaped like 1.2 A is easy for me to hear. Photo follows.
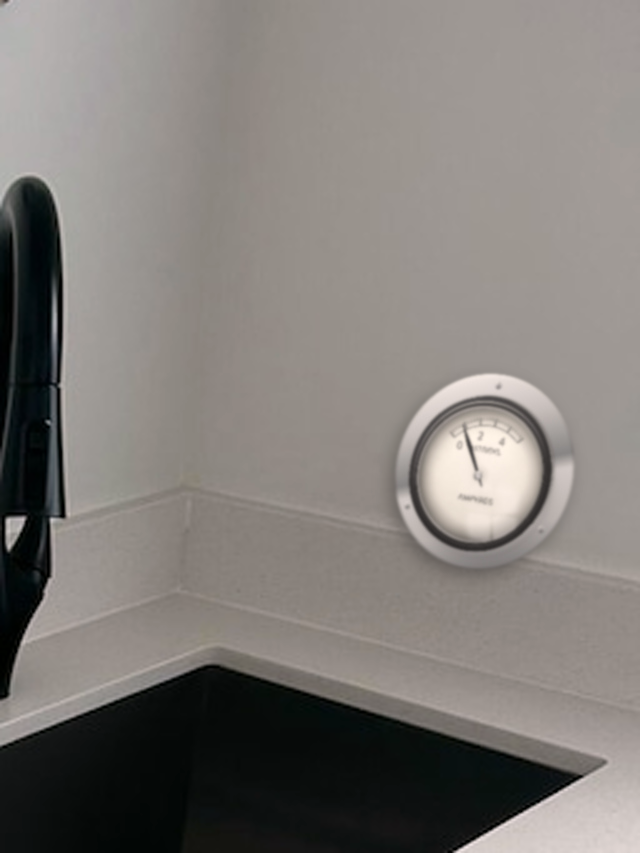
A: 1 A
